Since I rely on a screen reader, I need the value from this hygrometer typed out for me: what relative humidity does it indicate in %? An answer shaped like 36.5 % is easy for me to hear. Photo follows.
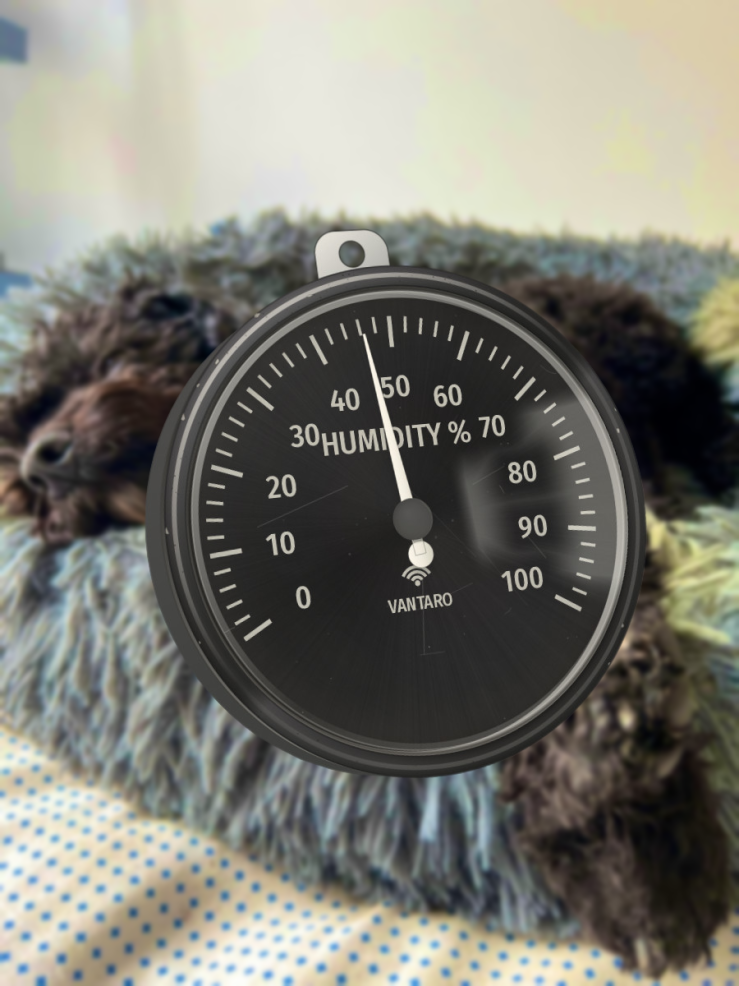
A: 46 %
